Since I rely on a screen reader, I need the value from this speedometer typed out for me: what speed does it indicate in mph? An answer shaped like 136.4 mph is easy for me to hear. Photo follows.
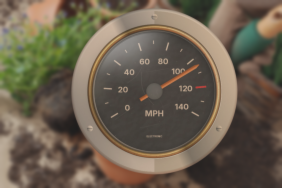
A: 105 mph
